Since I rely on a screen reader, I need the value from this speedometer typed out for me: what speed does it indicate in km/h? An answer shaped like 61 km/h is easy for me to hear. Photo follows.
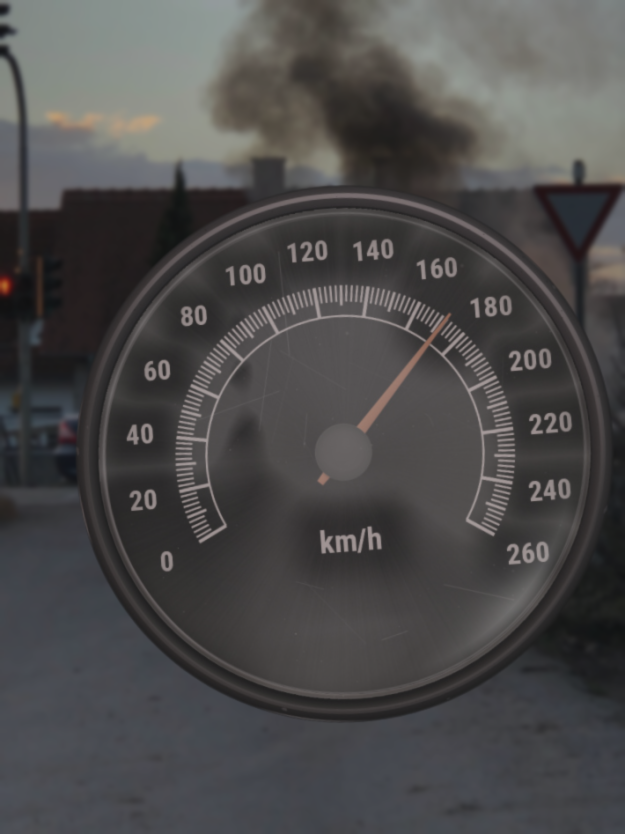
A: 172 km/h
